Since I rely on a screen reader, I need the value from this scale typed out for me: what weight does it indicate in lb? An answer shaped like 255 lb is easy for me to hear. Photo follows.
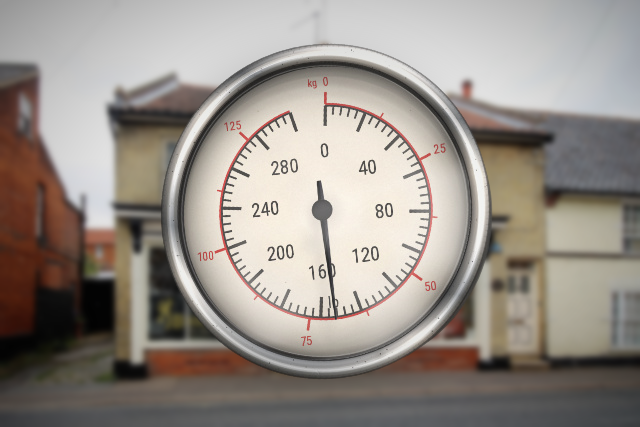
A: 152 lb
